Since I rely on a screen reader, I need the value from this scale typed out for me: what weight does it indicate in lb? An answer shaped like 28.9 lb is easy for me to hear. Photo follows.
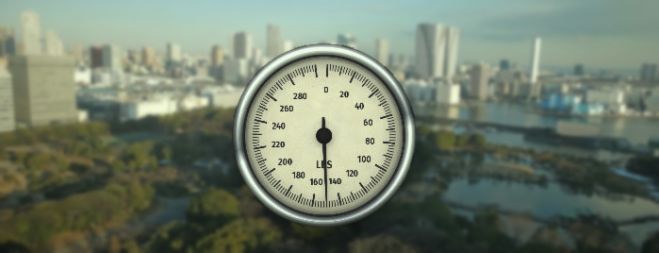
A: 150 lb
